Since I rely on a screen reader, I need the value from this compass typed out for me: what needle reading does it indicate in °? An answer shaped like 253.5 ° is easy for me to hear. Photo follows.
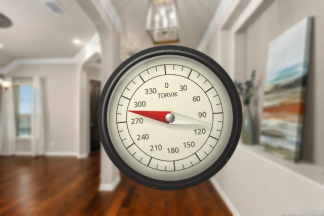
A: 285 °
